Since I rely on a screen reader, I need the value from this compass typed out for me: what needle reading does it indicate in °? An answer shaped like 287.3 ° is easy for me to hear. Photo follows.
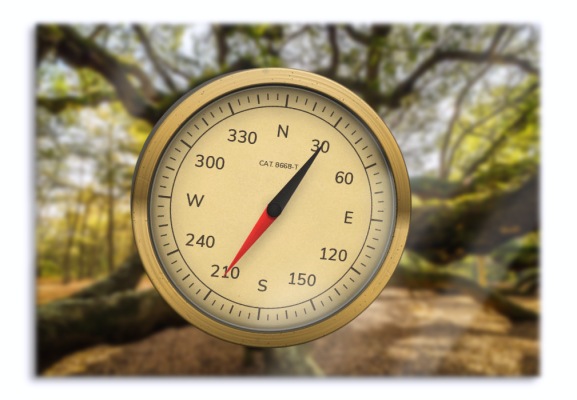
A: 210 °
